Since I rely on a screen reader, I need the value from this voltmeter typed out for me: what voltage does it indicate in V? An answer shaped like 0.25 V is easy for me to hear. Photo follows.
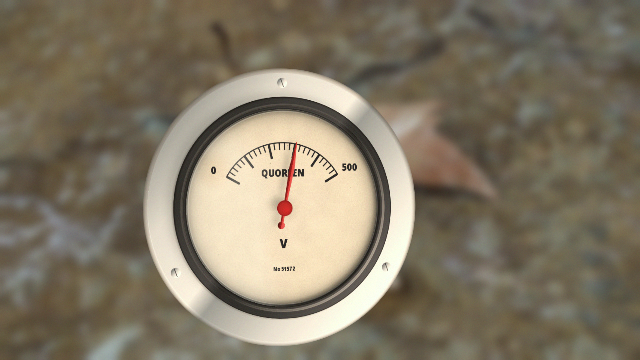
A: 300 V
